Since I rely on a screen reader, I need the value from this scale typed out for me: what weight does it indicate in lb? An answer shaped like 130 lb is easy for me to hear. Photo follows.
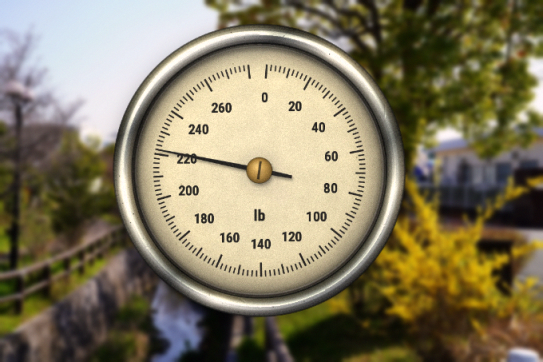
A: 222 lb
